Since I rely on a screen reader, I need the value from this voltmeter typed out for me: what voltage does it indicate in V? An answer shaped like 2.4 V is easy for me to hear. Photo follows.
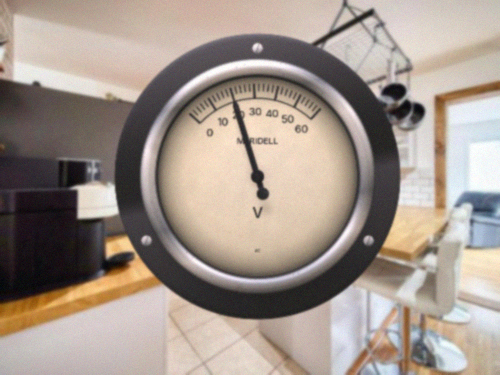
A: 20 V
